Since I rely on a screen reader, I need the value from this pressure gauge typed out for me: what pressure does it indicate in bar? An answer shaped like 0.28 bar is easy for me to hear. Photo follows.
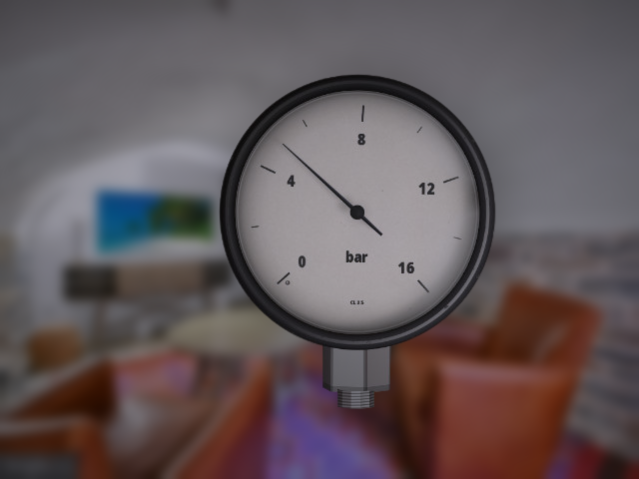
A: 5 bar
